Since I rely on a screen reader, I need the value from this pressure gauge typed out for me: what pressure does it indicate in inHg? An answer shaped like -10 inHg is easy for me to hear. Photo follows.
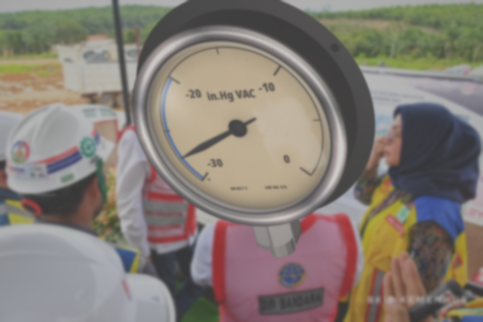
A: -27.5 inHg
